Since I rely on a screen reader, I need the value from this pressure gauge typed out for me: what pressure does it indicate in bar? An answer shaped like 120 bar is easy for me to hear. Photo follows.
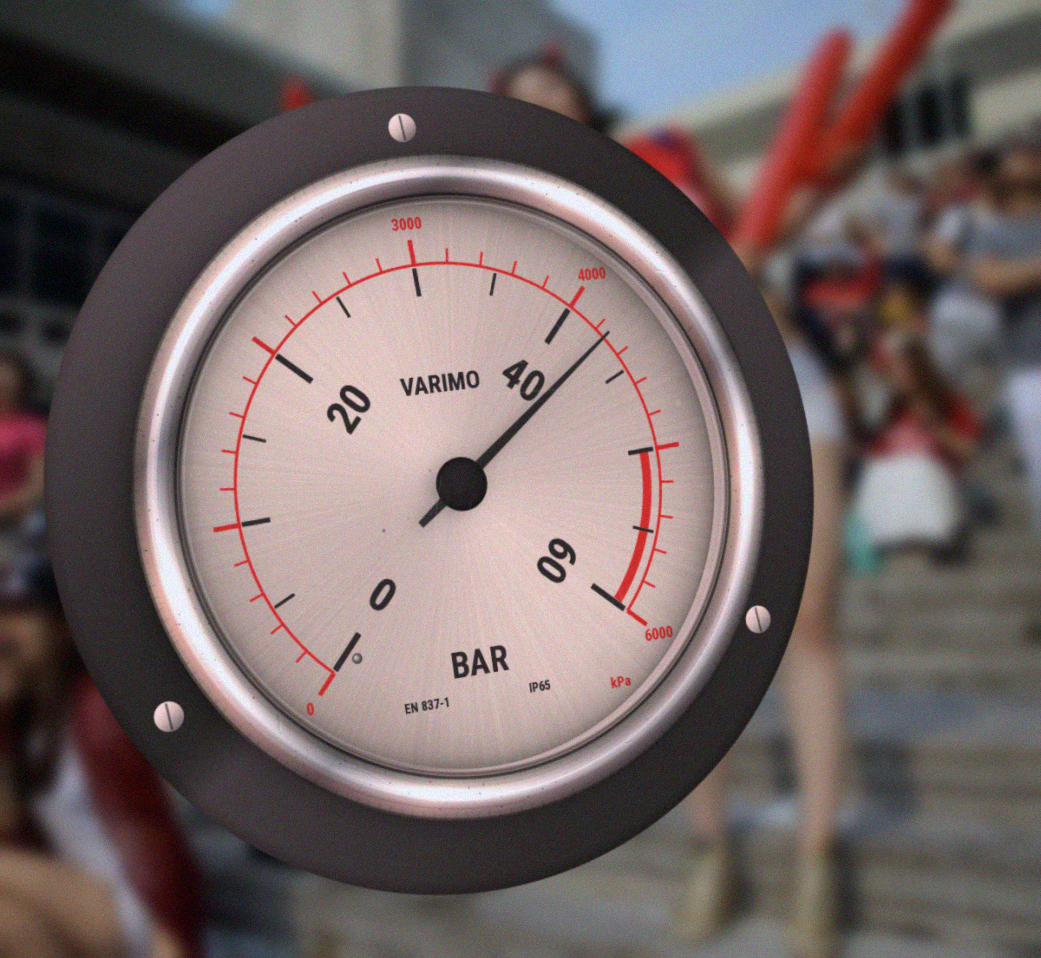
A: 42.5 bar
